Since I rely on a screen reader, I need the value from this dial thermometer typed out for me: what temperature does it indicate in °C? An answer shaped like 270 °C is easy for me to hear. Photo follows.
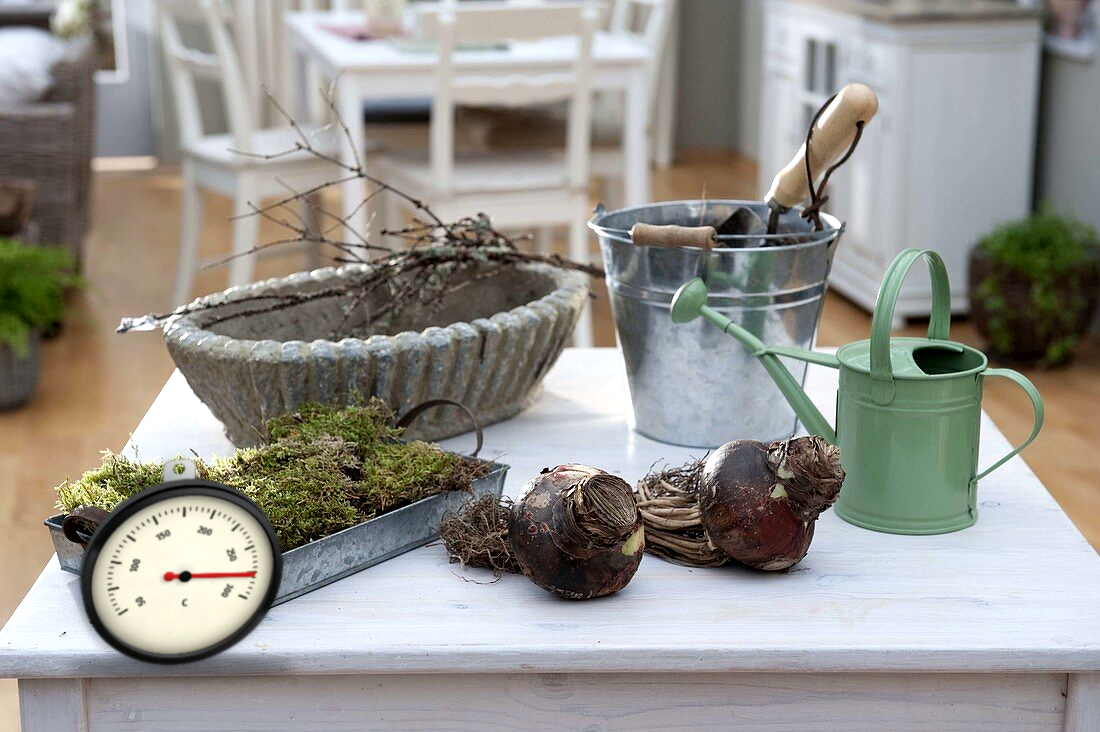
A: 275 °C
